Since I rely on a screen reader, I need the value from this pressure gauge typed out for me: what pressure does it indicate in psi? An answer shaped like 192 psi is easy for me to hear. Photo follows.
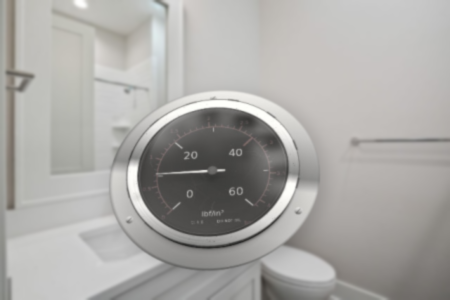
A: 10 psi
